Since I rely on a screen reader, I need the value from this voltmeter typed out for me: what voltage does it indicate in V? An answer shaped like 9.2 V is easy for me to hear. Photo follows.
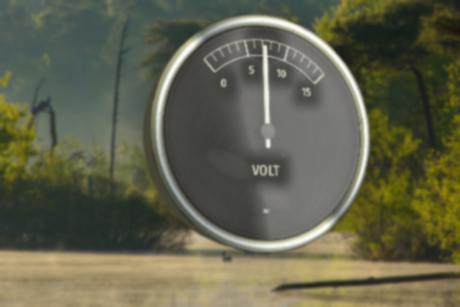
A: 7 V
